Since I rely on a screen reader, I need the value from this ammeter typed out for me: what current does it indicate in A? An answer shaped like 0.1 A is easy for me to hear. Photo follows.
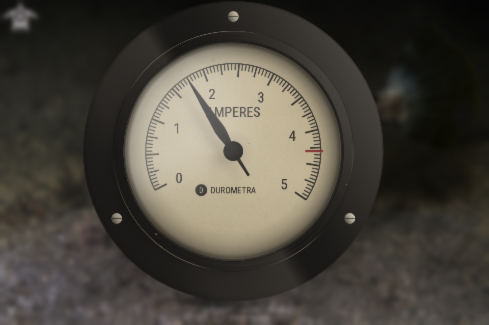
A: 1.75 A
